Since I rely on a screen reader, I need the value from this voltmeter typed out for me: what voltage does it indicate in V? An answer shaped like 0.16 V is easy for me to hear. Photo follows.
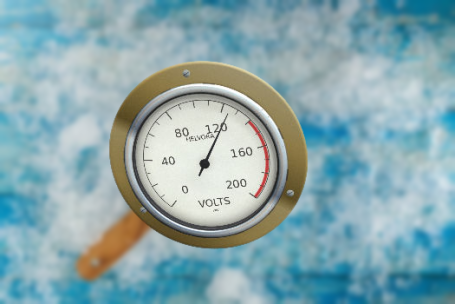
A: 125 V
